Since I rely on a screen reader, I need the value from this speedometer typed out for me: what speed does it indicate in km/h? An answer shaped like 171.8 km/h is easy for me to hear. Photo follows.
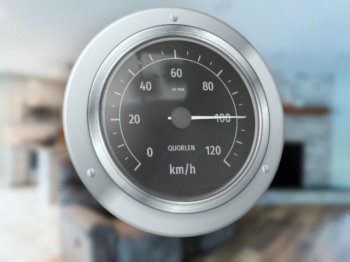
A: 100 km/h
